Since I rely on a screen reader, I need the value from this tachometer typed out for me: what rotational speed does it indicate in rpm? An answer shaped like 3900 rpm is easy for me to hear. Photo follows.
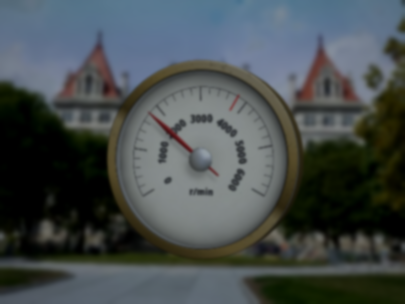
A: 1800 rpm
